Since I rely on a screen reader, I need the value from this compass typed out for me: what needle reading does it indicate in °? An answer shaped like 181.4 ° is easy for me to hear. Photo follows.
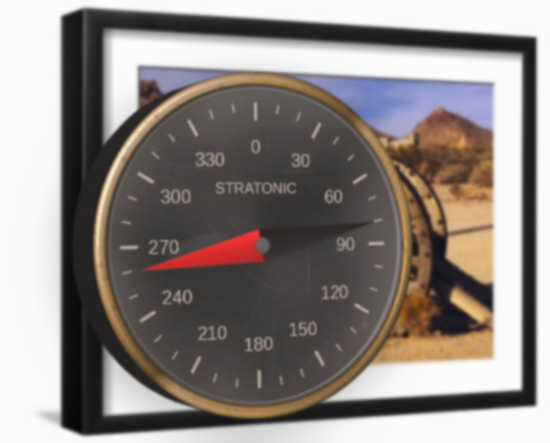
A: 260 °
